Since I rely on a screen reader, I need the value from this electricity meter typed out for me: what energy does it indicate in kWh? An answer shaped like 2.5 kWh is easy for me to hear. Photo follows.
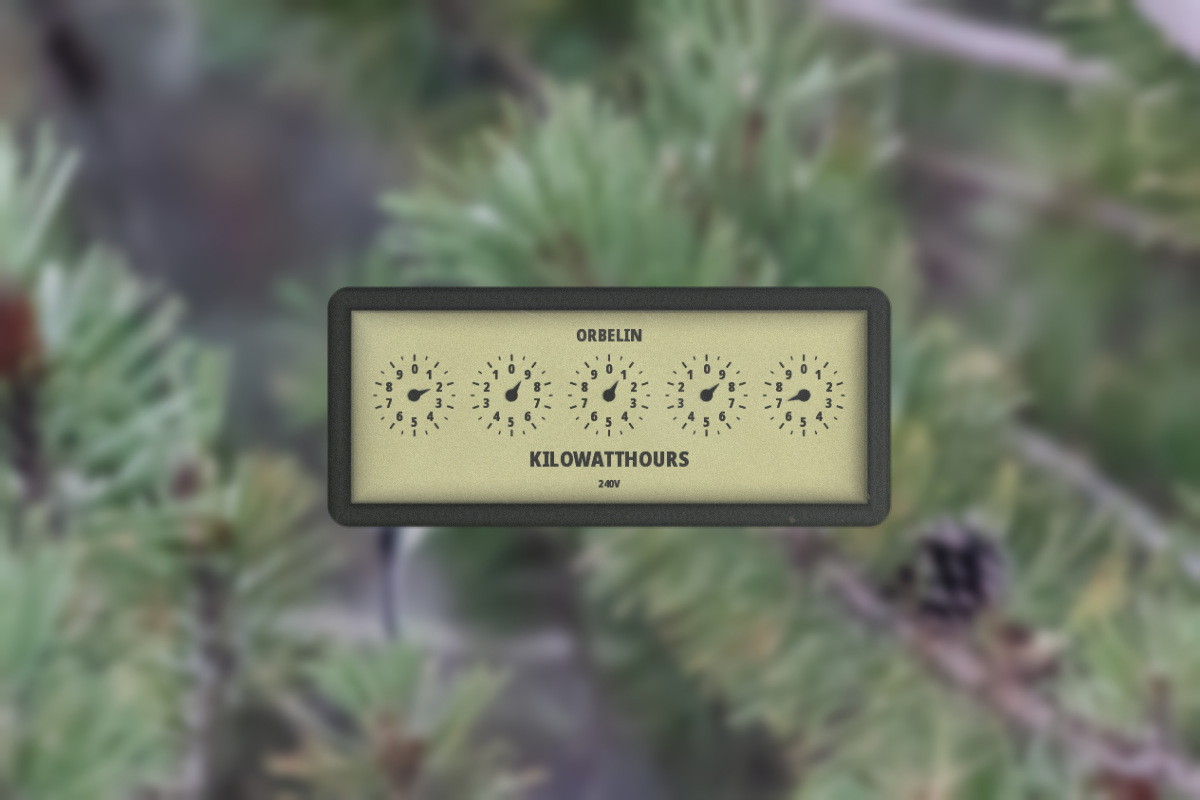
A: 19087 kWh
